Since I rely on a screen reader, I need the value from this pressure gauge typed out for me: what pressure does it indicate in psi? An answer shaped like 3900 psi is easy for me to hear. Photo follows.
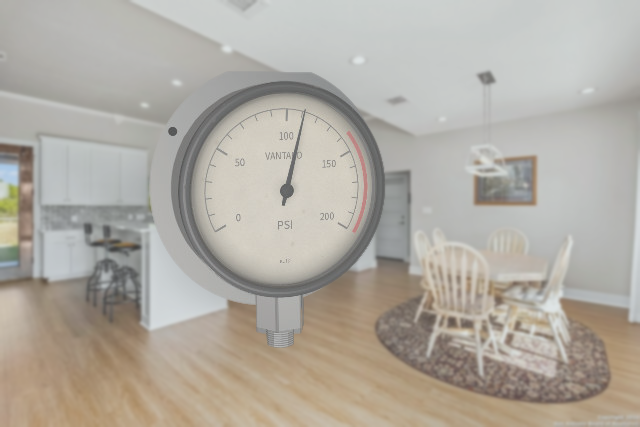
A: 110 psi
